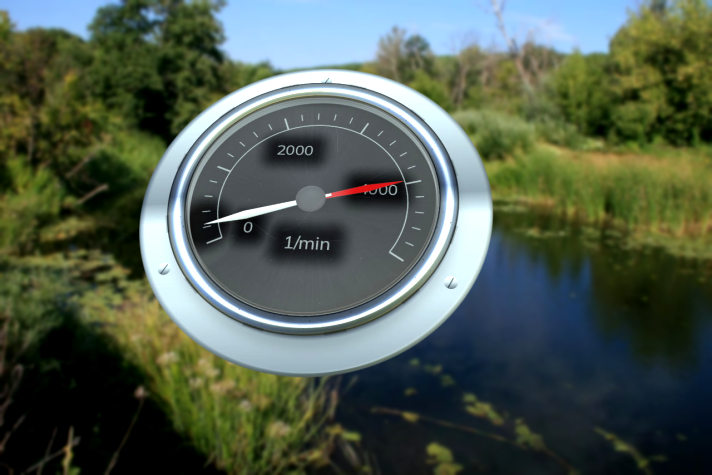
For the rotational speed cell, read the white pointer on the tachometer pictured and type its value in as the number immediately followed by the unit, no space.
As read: 200rpm
